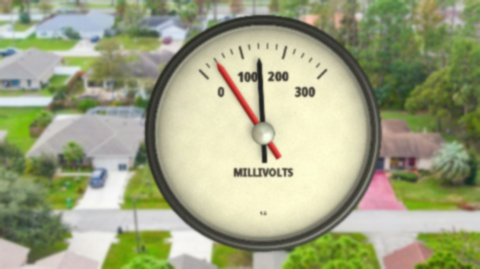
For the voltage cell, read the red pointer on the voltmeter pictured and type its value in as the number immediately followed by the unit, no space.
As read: 40mV
